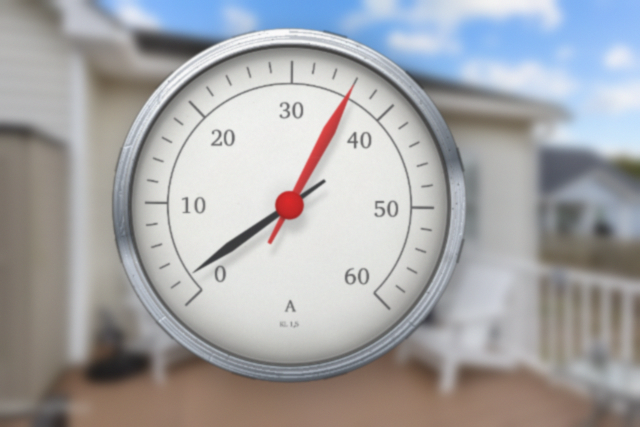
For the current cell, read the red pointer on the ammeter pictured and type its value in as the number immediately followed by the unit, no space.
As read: 36A
